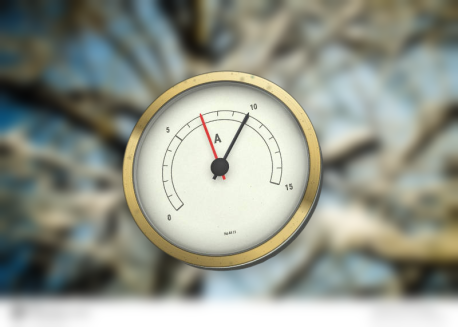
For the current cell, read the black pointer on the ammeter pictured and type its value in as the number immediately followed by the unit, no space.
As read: 10A
